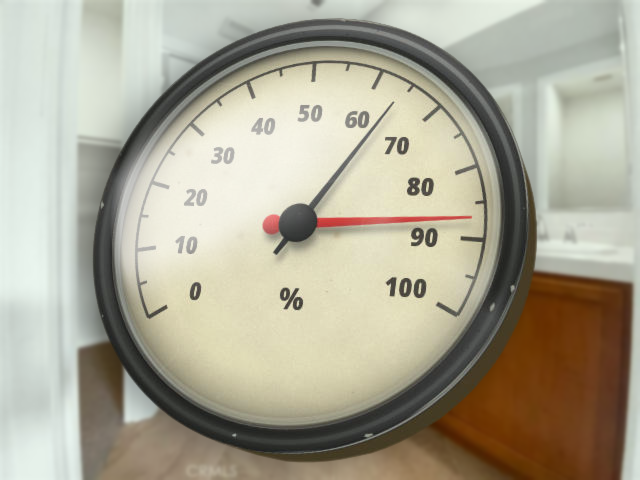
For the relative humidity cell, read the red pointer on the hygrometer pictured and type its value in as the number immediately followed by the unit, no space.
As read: 87.5%
